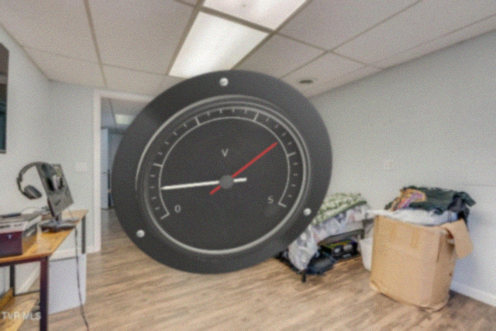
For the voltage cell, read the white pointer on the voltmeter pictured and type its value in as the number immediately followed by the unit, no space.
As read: 0.6V
